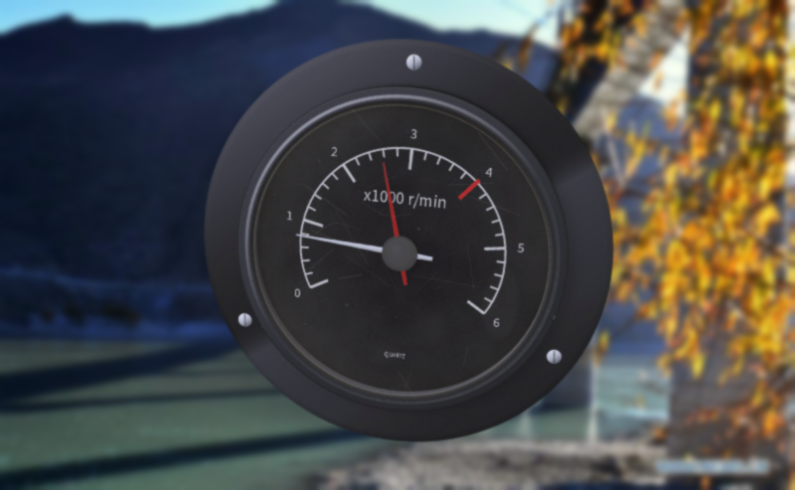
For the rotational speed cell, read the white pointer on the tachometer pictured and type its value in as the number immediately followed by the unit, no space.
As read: 800rpm
